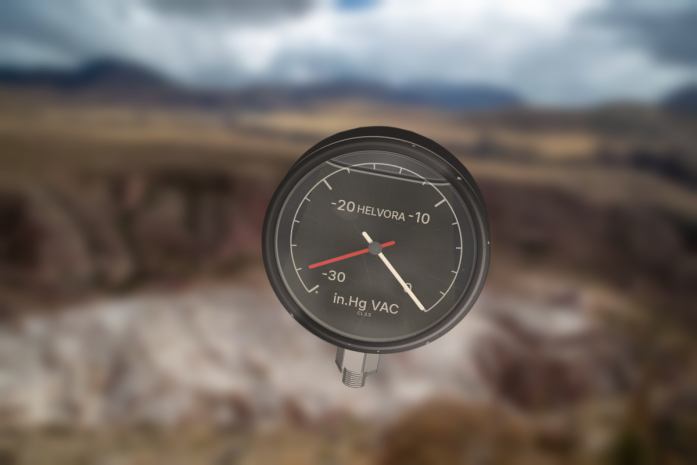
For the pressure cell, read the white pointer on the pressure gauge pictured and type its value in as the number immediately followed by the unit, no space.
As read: 0inHg
